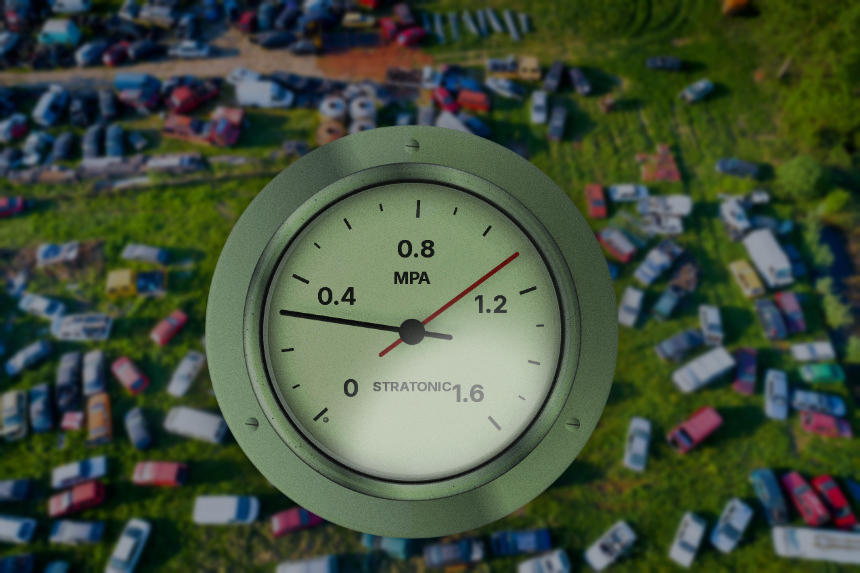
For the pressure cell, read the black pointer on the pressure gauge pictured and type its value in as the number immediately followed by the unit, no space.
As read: 0.3MPa
